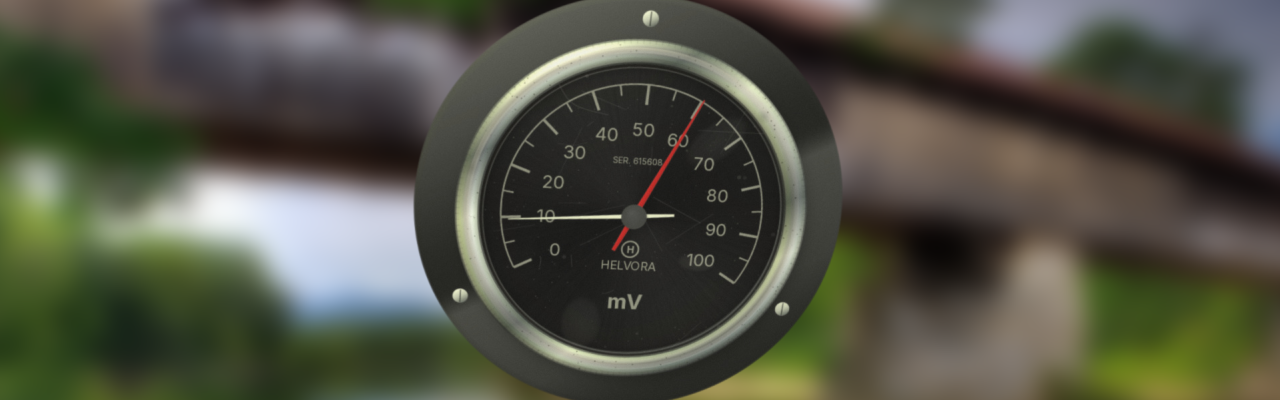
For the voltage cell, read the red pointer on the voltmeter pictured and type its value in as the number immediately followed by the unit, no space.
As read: 60mV
